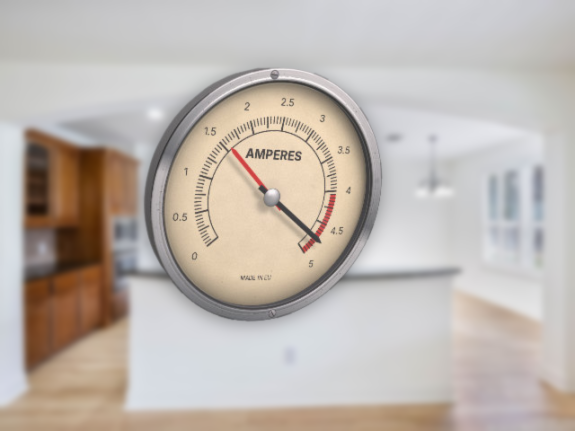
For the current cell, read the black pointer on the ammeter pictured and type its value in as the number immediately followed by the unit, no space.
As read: 4.75A
